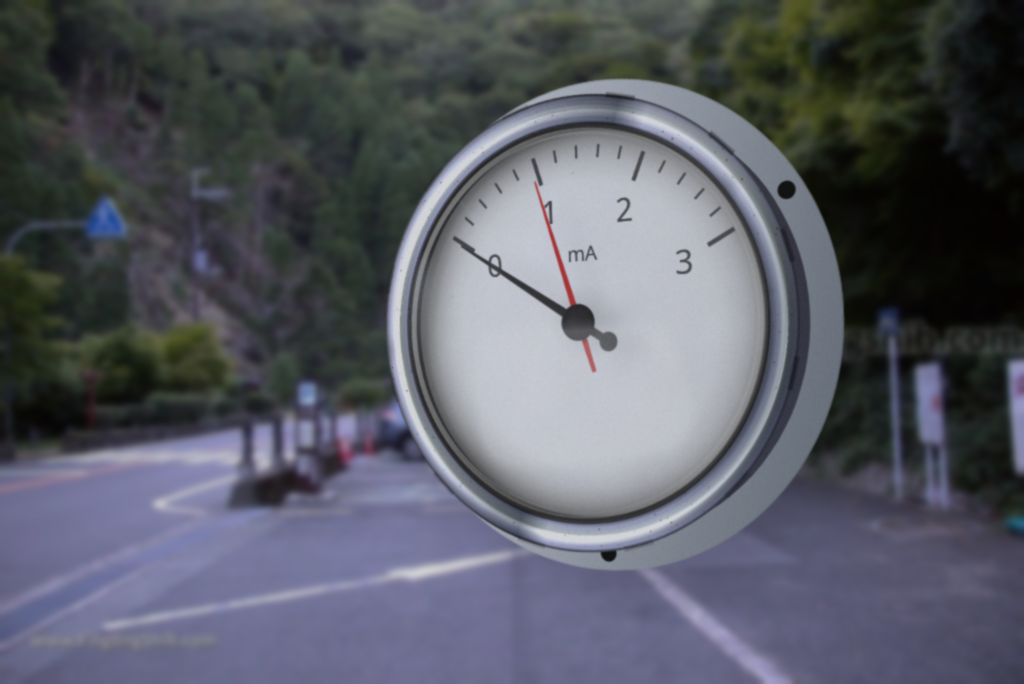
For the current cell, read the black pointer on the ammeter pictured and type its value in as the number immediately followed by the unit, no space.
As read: 0mA
